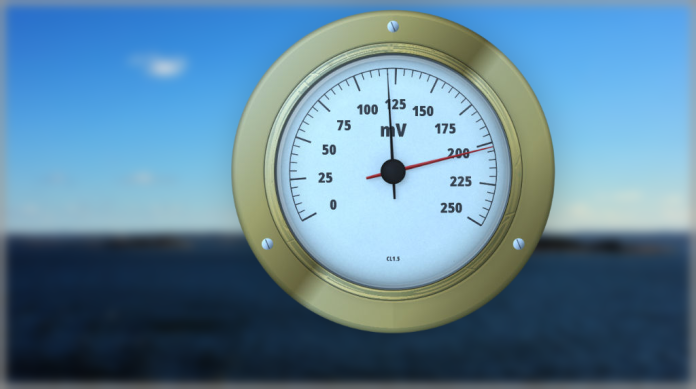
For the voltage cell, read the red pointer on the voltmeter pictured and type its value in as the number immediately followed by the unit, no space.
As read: 202.5mV
